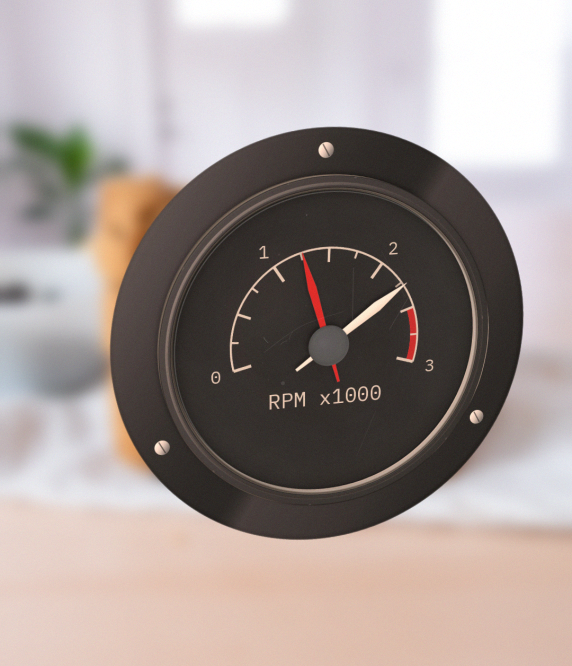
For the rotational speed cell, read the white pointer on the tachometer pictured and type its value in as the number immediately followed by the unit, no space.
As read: 2250rpm
